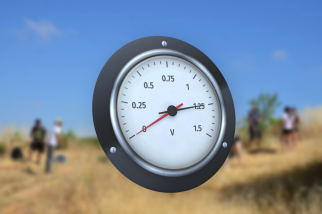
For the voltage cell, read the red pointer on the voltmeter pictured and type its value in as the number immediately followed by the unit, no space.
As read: 0V
